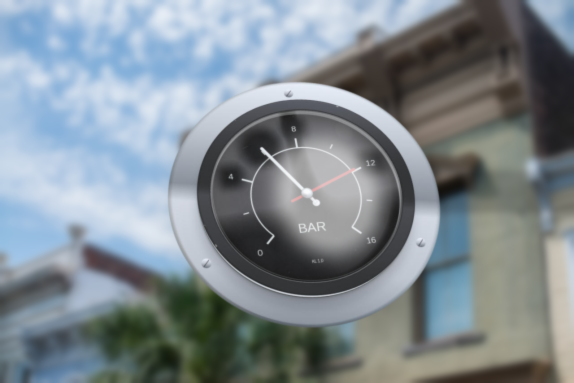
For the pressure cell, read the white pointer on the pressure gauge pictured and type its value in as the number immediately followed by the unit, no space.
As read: 6bar
